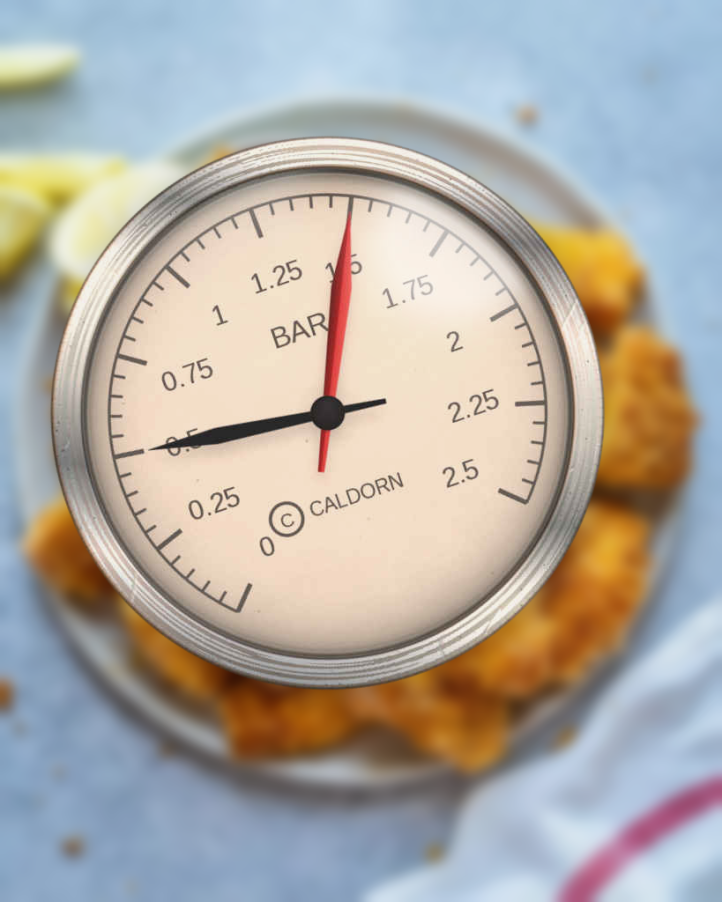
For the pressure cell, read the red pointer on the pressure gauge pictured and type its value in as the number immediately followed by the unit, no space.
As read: 1.5bar
